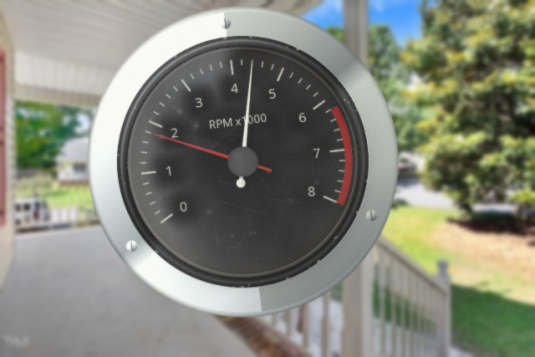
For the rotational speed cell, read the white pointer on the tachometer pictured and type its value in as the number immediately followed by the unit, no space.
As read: 4400rpm
